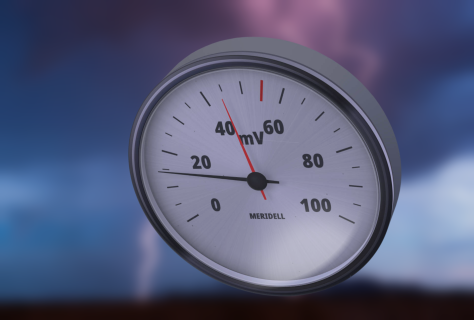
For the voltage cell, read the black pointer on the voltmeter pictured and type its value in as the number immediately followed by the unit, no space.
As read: 15mV
